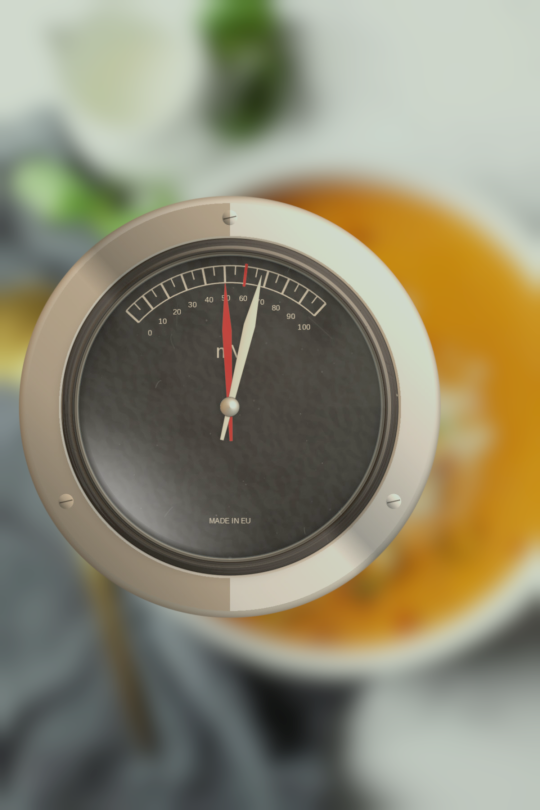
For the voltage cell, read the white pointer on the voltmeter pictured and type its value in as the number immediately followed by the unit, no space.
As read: 67.5mV
